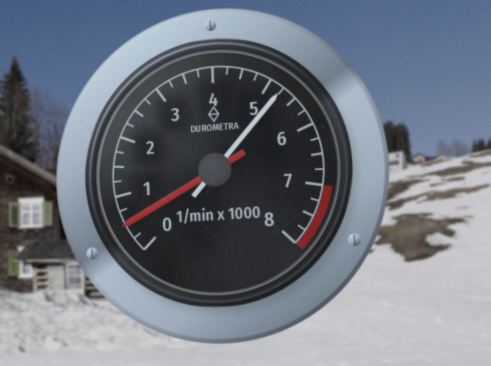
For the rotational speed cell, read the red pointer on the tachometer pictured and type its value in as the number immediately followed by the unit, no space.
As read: 500rpm
